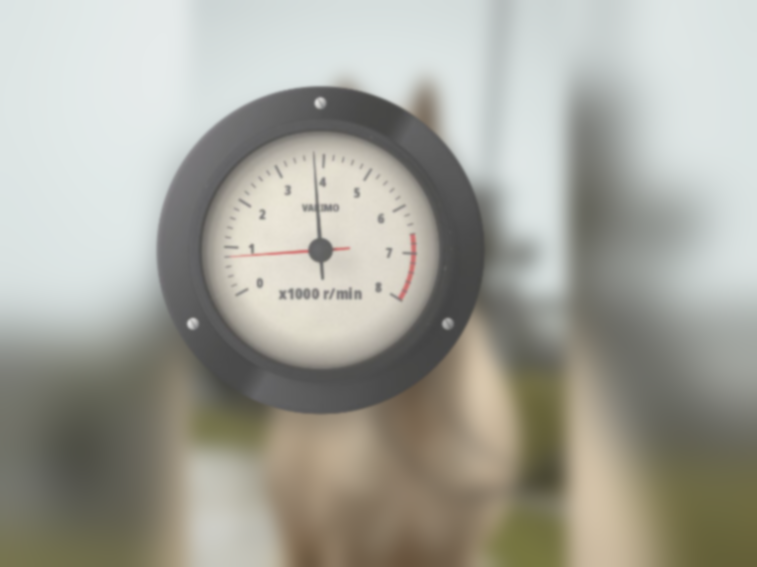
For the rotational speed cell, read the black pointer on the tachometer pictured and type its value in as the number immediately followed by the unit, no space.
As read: 3800rpm
